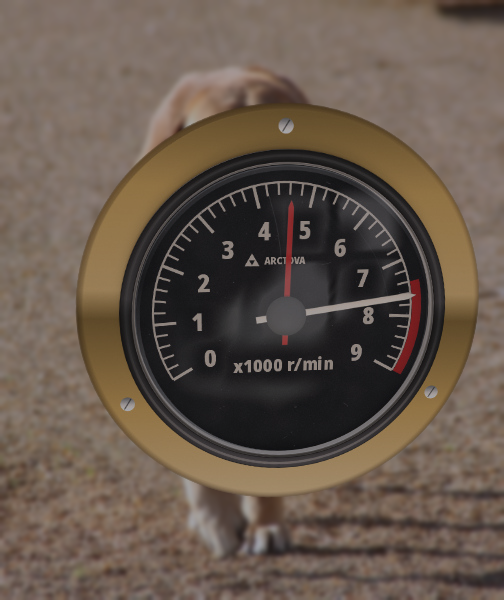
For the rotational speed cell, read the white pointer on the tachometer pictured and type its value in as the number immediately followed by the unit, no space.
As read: 7600rpm
